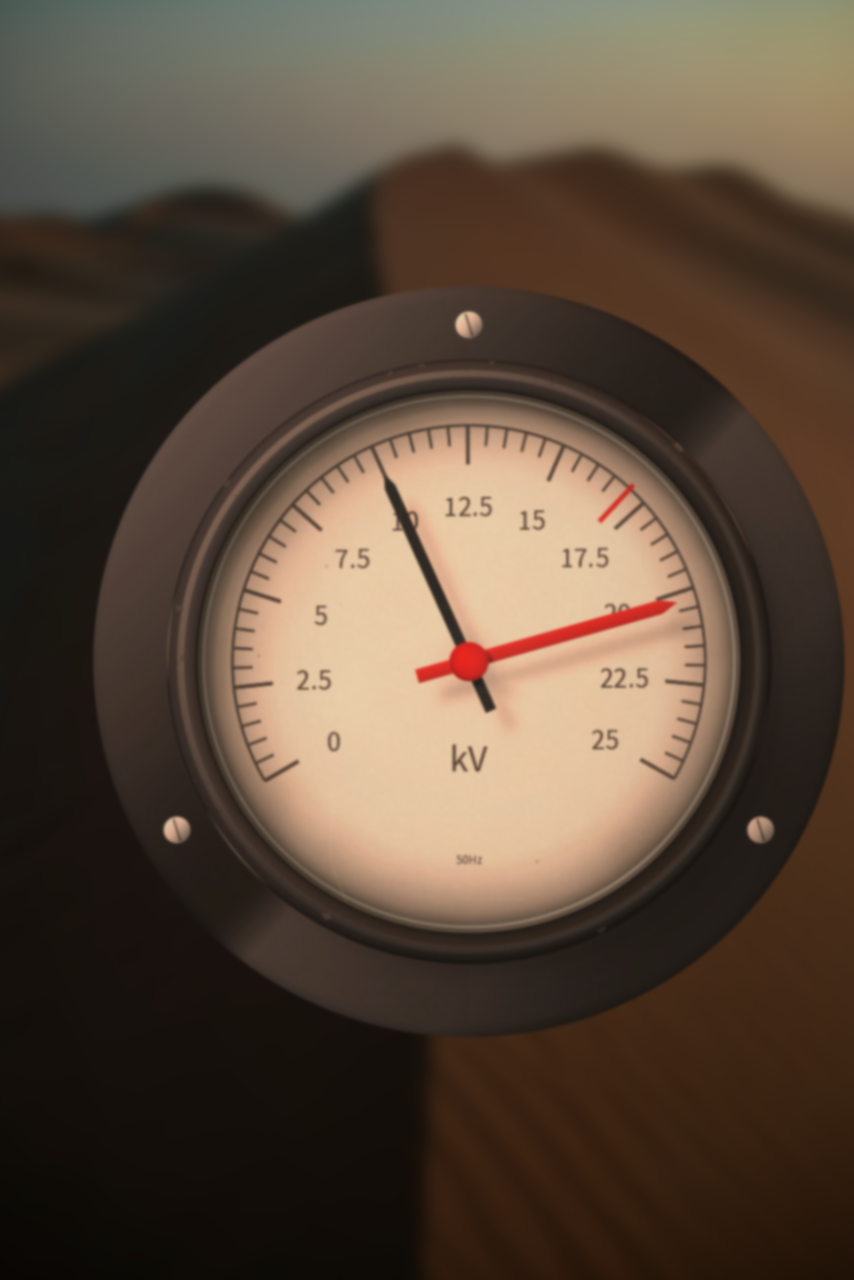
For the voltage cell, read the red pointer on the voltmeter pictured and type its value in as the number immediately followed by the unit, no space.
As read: 20.25kV
